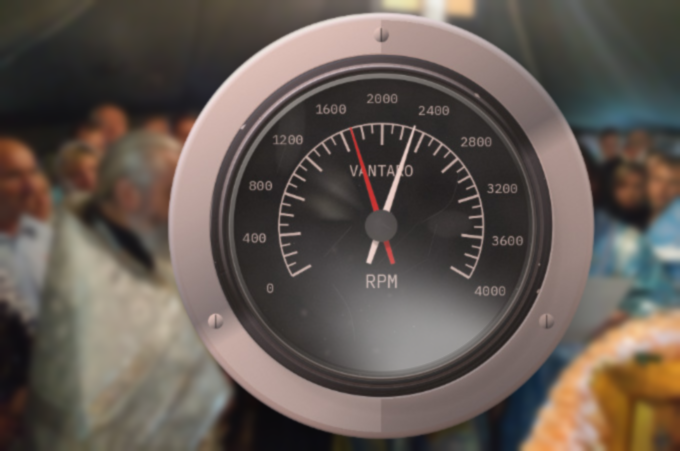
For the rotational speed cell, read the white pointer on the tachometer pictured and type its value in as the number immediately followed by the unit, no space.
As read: 2300rpm
